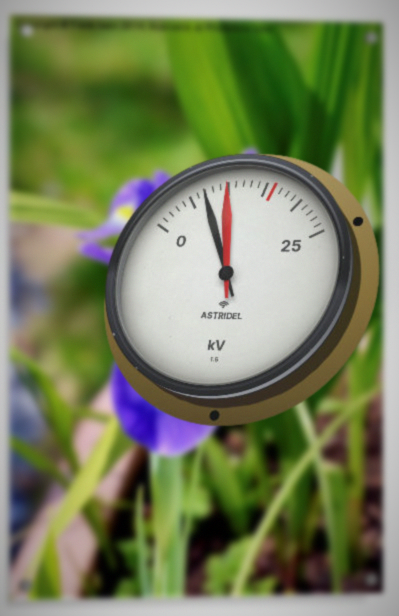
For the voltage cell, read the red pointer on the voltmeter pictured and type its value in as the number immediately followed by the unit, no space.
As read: 10kV
